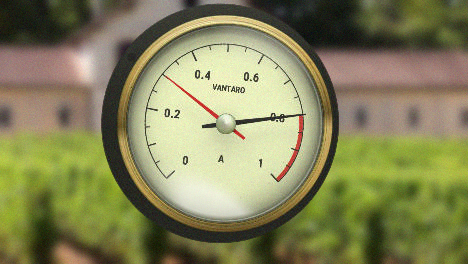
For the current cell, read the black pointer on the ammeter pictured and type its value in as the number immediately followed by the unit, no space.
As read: 0.8A
